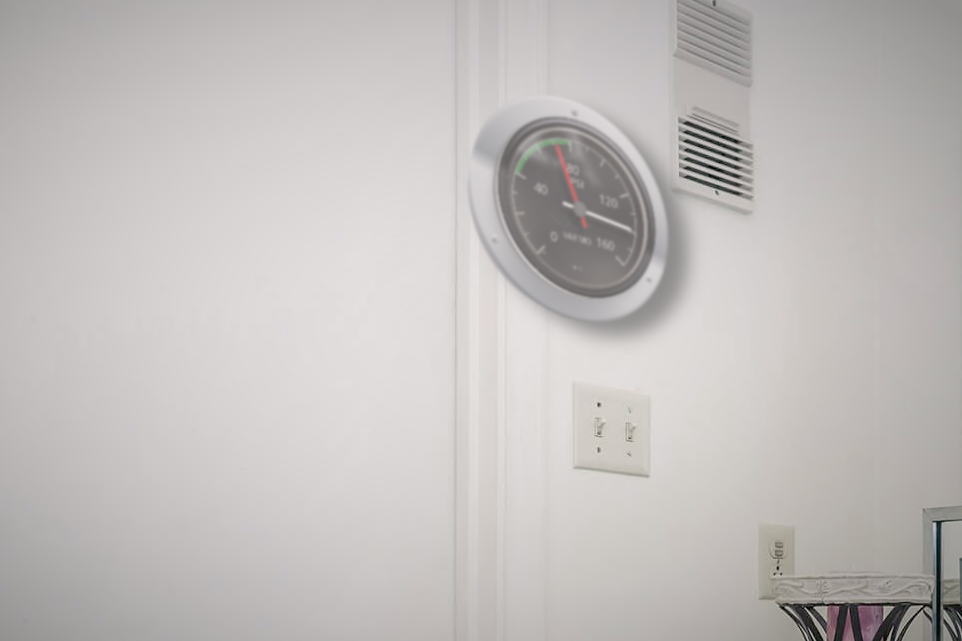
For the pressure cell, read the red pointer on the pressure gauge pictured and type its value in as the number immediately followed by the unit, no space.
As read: 70psi
